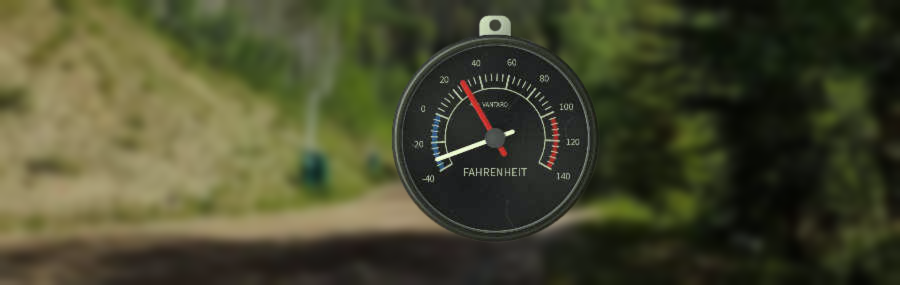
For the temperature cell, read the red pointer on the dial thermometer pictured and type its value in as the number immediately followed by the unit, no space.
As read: 28°F
